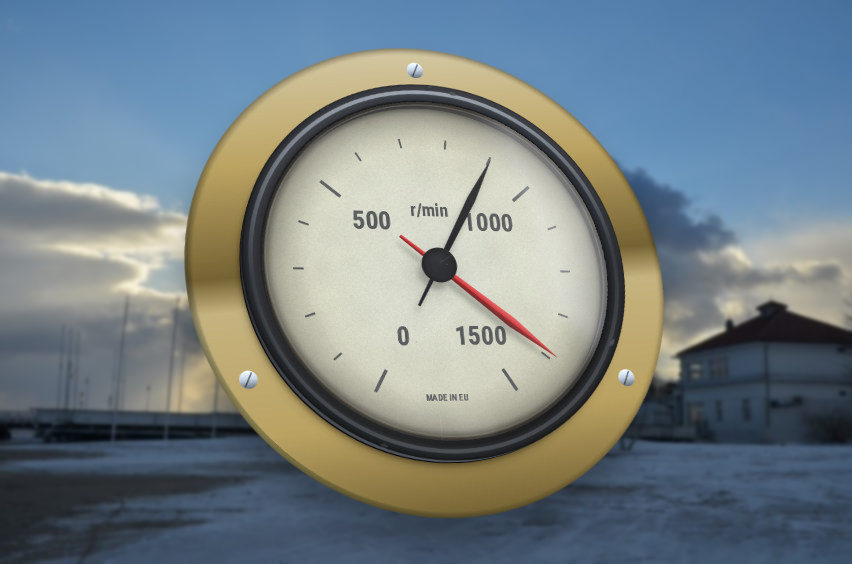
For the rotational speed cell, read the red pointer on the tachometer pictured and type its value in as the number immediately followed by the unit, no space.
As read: 1400rpm
